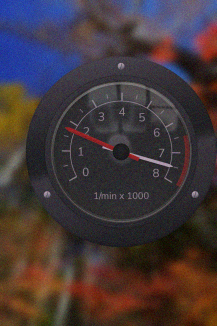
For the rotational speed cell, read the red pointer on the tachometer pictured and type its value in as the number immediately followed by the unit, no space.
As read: 1750rpm
